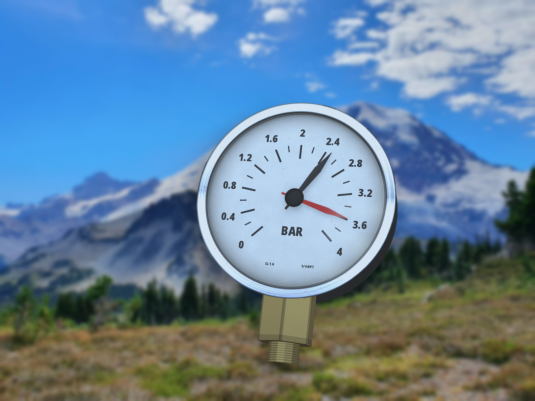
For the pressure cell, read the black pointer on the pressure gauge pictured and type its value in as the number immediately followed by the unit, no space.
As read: 2.5bar
